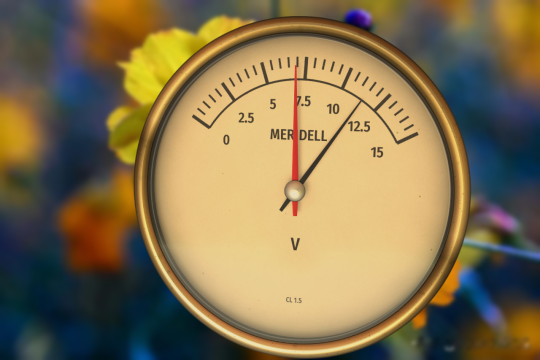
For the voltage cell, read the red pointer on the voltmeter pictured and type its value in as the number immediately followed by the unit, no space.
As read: 7V
